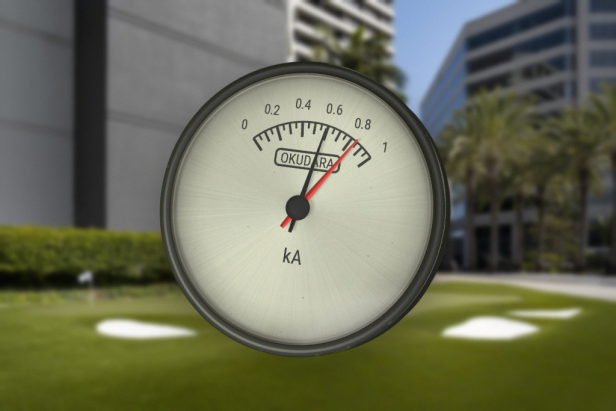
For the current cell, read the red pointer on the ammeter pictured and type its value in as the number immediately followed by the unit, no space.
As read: 0.85kA
